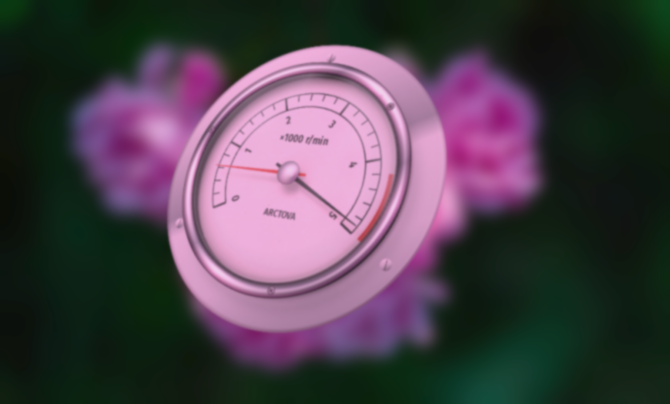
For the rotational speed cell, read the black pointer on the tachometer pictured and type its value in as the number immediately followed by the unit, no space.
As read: 4900rpm
